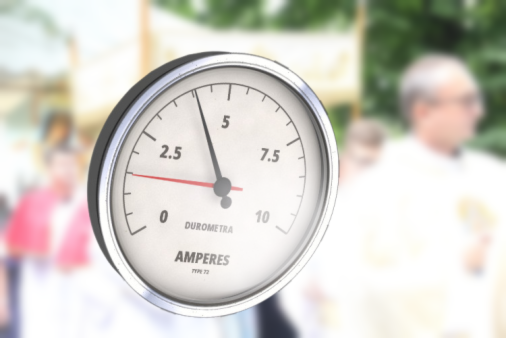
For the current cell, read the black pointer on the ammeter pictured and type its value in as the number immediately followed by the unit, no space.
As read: 4A
